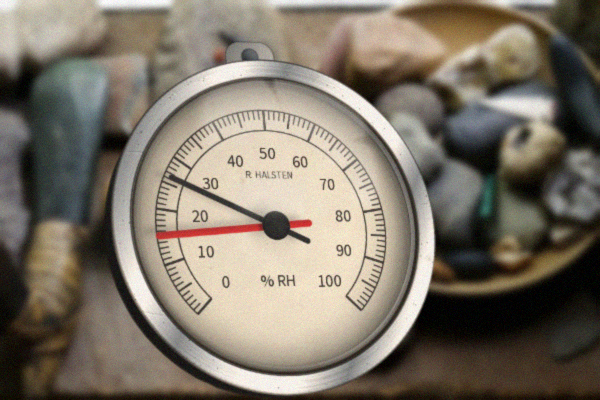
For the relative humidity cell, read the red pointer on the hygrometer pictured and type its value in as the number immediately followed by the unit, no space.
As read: 15%
